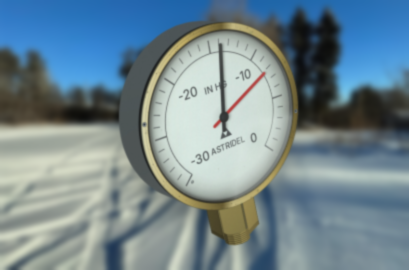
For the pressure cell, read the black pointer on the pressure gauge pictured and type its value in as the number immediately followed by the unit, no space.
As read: -14inHg
